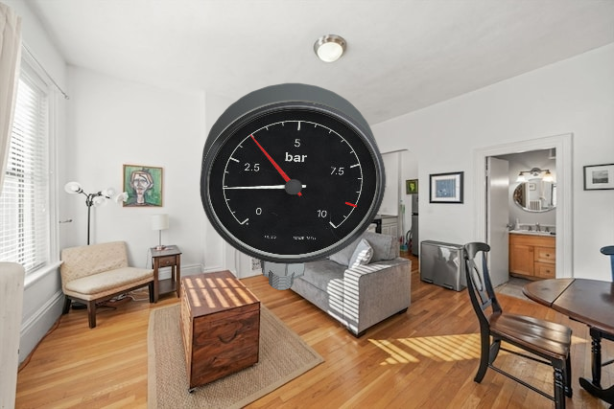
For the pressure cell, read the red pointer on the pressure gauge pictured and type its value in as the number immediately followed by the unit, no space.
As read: 3.5bar
